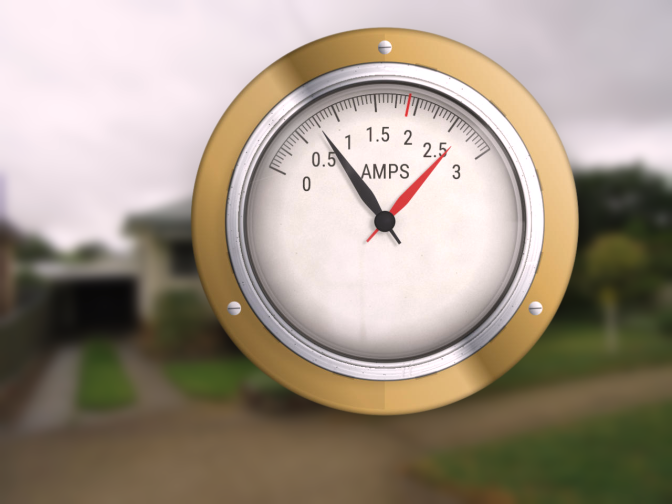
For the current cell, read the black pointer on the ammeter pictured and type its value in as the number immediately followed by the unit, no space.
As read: 0.75A
